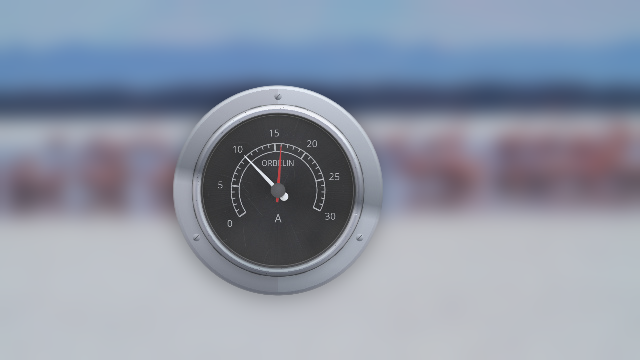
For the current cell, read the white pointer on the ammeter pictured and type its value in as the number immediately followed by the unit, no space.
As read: 10A
